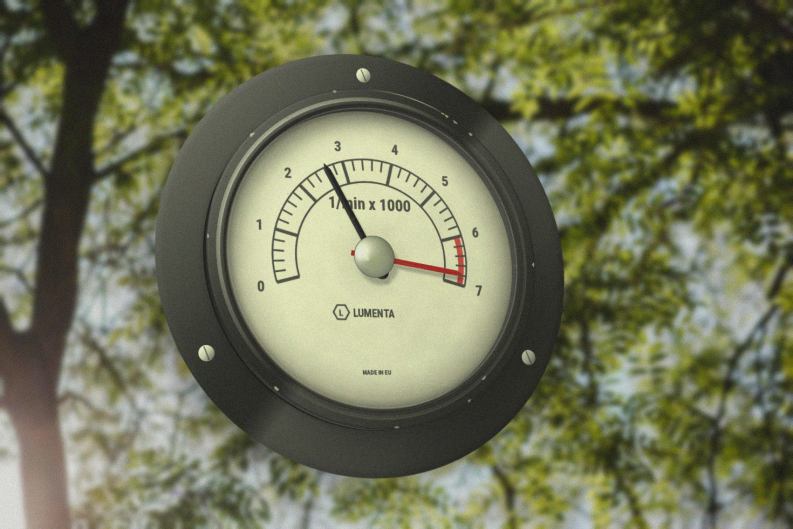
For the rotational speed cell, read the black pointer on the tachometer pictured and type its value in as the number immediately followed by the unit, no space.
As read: 2600rpm
